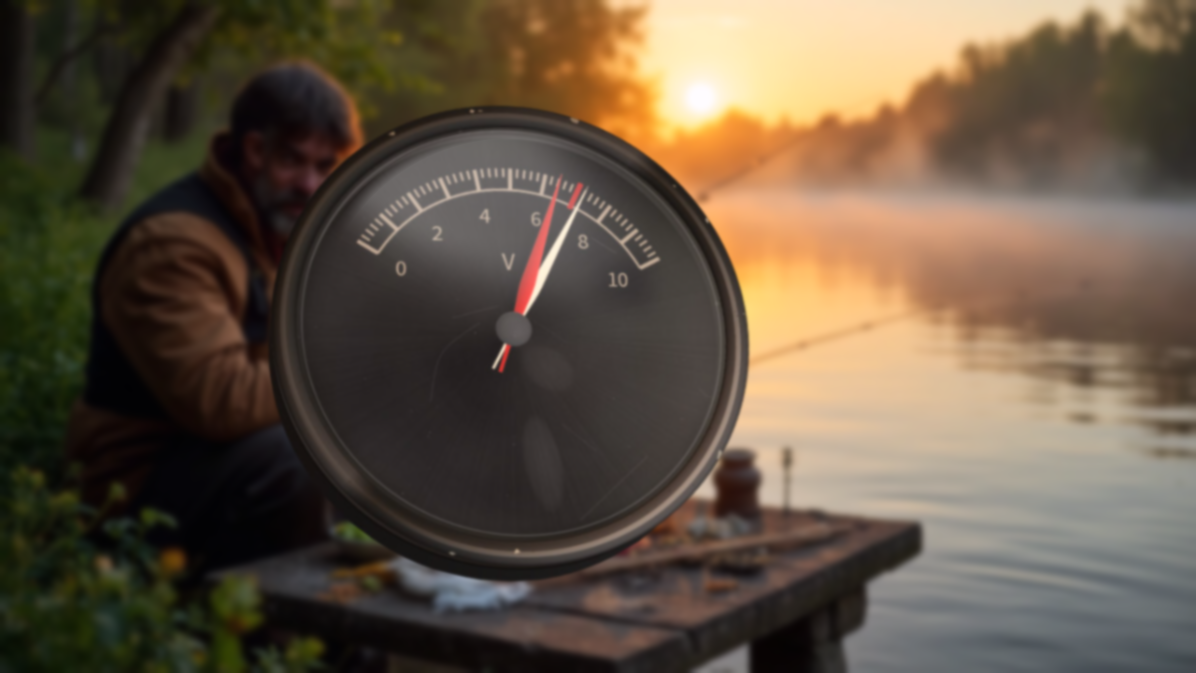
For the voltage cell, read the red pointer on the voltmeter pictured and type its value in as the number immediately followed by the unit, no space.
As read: 6.4V
